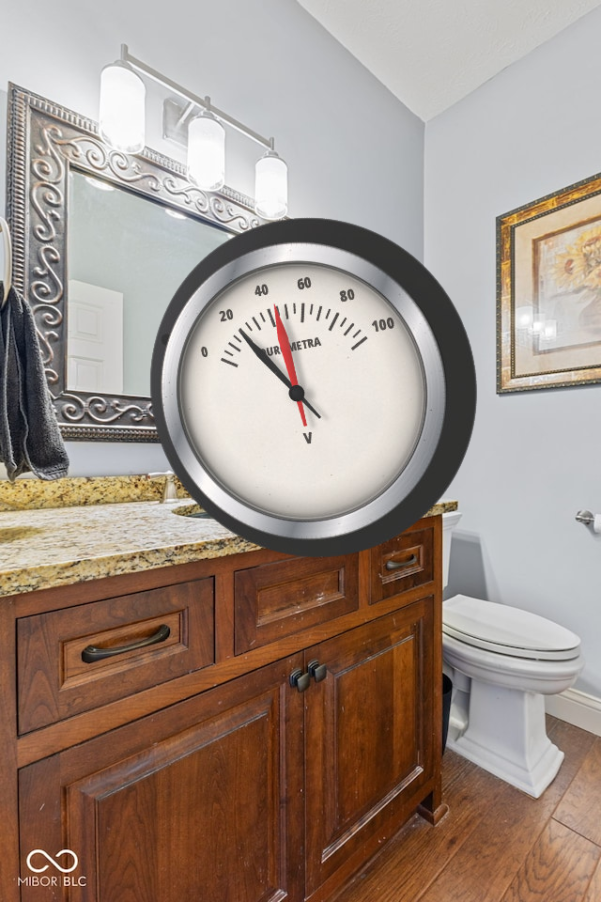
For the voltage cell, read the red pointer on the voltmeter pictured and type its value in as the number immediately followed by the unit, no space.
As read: 45V
